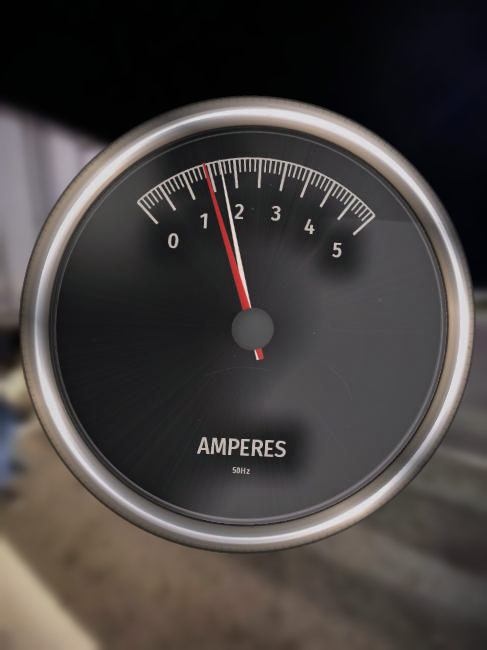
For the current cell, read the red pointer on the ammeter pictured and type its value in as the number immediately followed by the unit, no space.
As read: 1.4A
